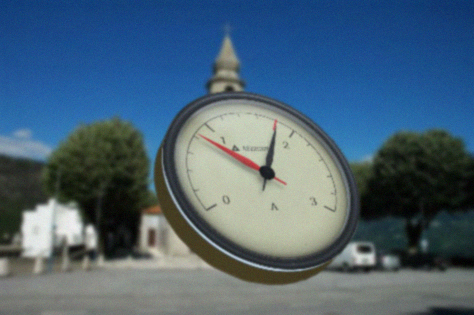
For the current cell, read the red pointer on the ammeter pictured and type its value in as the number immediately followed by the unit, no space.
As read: 0.8A
